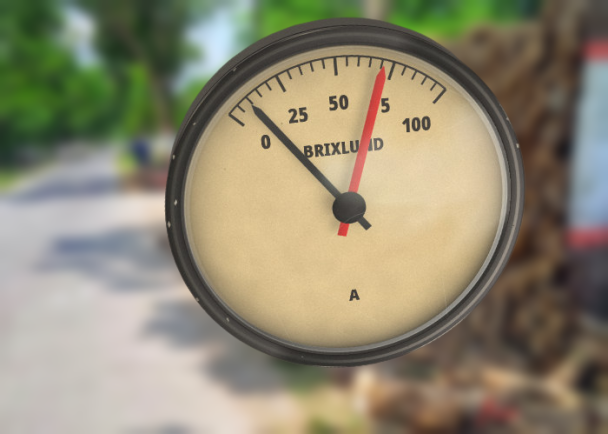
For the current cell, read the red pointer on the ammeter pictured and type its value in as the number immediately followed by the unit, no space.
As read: 70A
